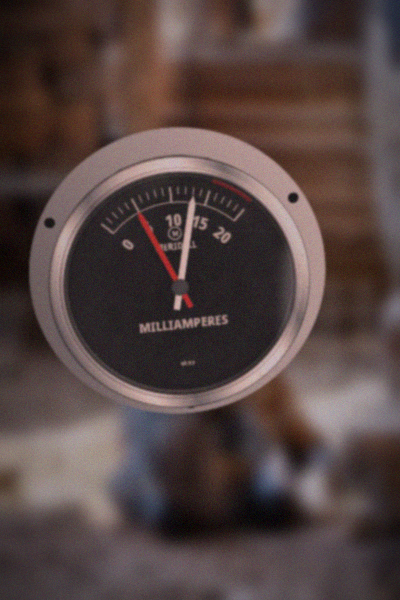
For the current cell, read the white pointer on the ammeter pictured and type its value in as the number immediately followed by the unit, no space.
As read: 13mA
